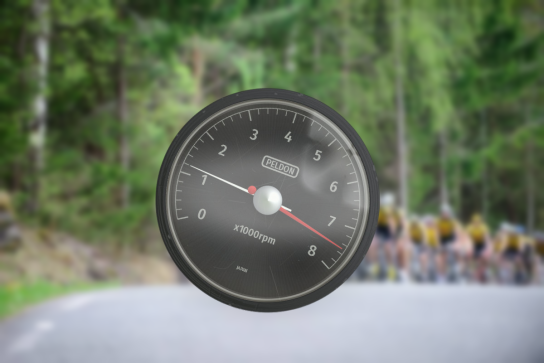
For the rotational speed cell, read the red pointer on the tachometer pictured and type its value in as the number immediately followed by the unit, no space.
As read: 7500rpm
